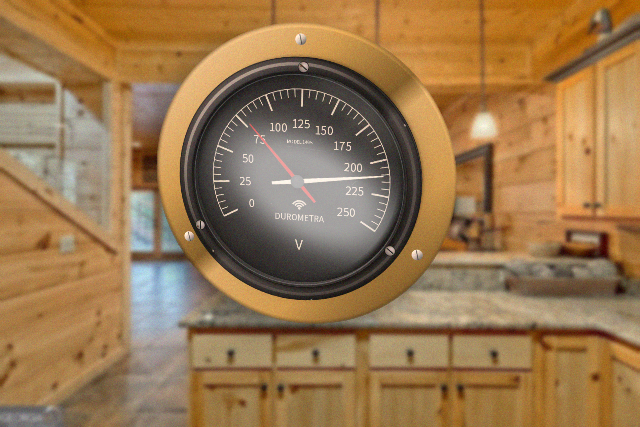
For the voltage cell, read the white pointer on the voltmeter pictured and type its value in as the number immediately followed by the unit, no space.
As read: 210V
